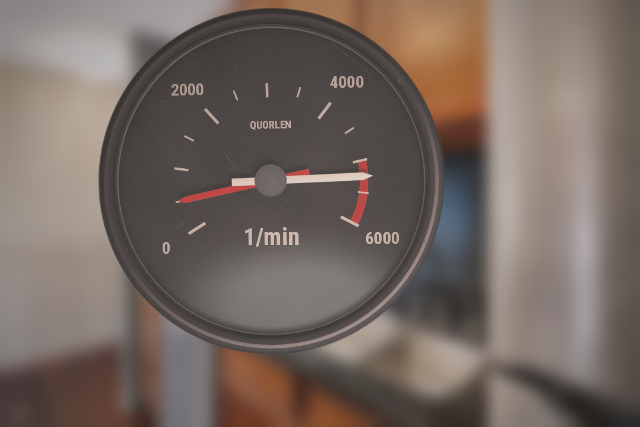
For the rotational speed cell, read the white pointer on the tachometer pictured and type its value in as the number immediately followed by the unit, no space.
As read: 5250rpm
